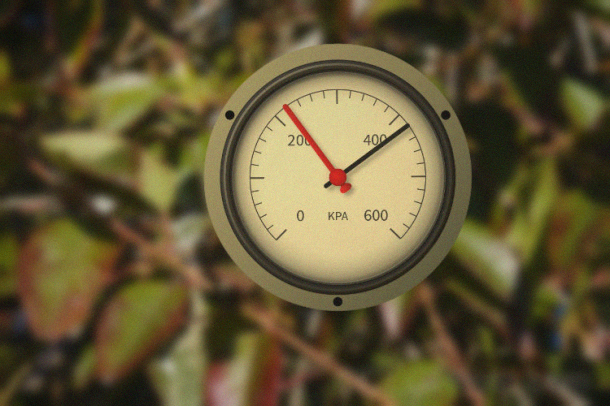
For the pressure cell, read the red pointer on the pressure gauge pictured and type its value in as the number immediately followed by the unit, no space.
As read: 220kPa
